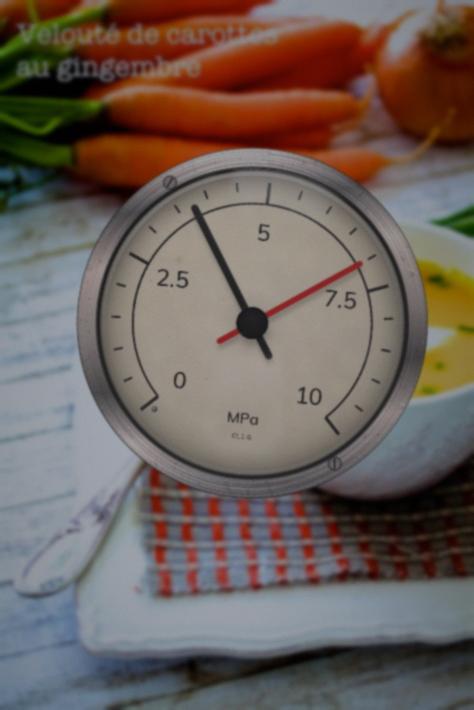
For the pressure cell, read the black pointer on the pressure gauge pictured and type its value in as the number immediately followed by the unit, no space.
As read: 3.75MPa
